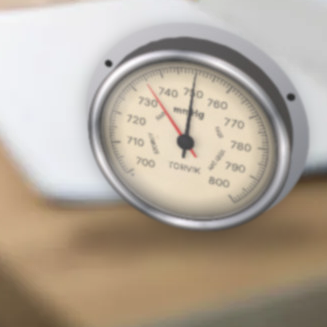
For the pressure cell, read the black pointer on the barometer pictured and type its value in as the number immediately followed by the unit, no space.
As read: 750mmHg
